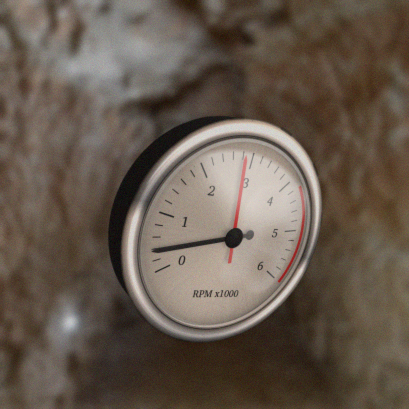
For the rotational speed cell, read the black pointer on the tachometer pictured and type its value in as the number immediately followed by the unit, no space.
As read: 400rpm
